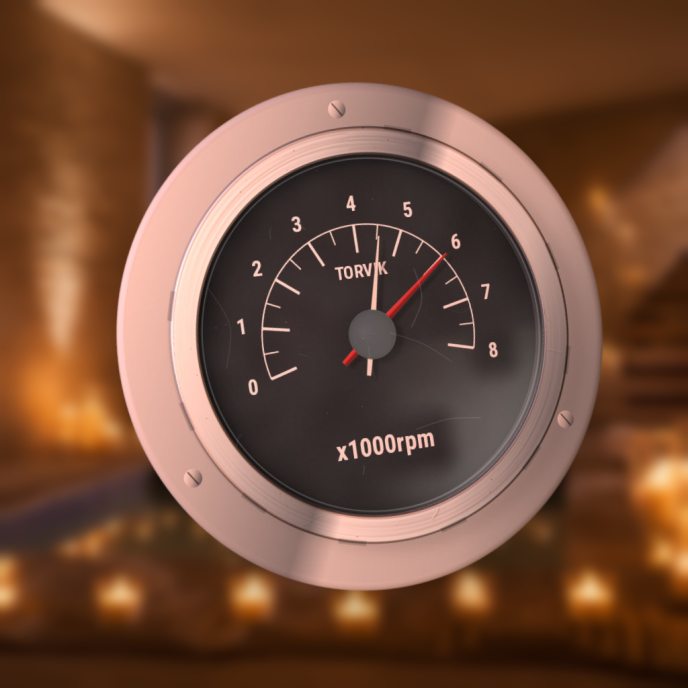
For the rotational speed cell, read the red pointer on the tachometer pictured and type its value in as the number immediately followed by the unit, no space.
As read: 6000rpm
